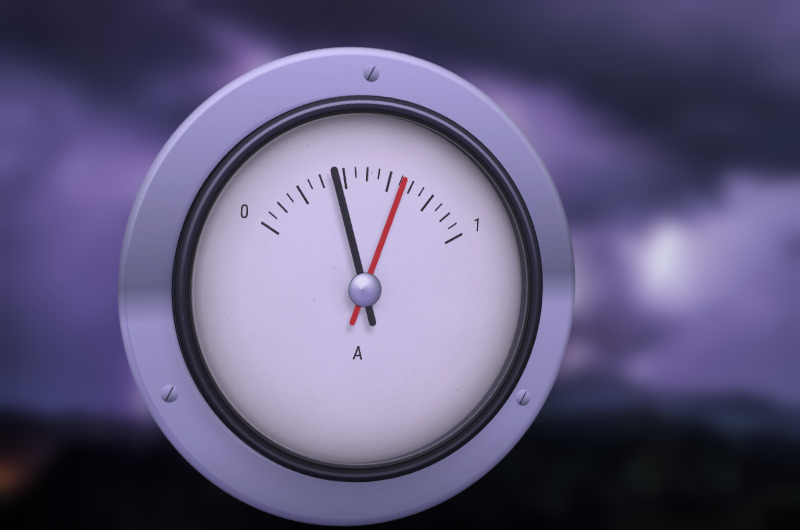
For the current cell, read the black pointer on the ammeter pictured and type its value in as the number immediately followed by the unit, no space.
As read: 0.35A
